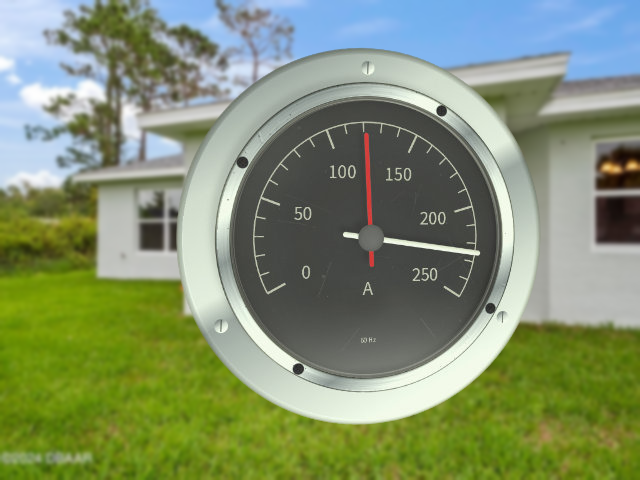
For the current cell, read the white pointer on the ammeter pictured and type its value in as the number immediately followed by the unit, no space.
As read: 225A
